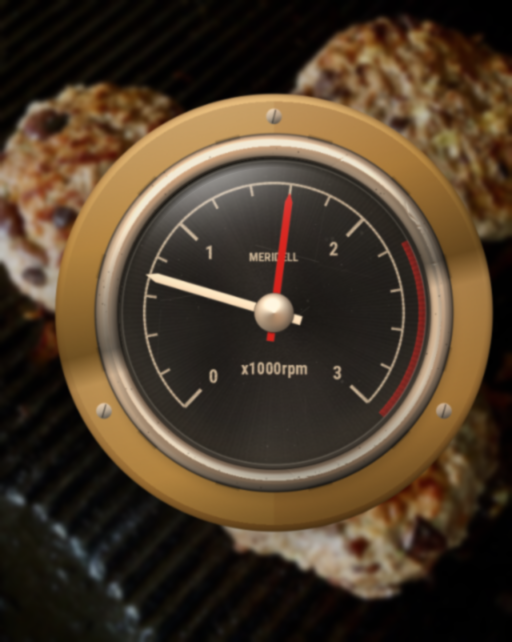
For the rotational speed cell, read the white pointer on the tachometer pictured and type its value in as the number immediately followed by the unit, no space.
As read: 700rpm
